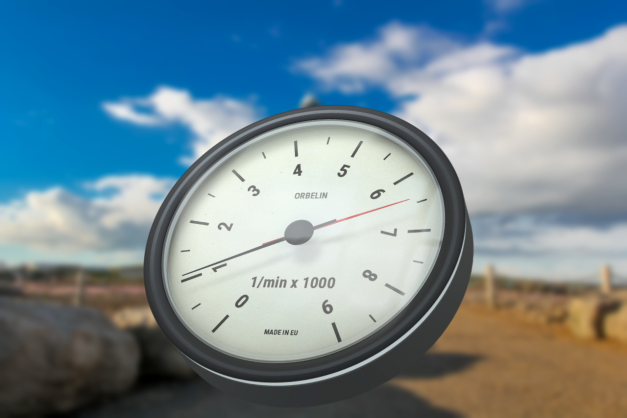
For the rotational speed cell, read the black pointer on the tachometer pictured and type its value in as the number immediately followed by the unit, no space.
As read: 1000rpm
